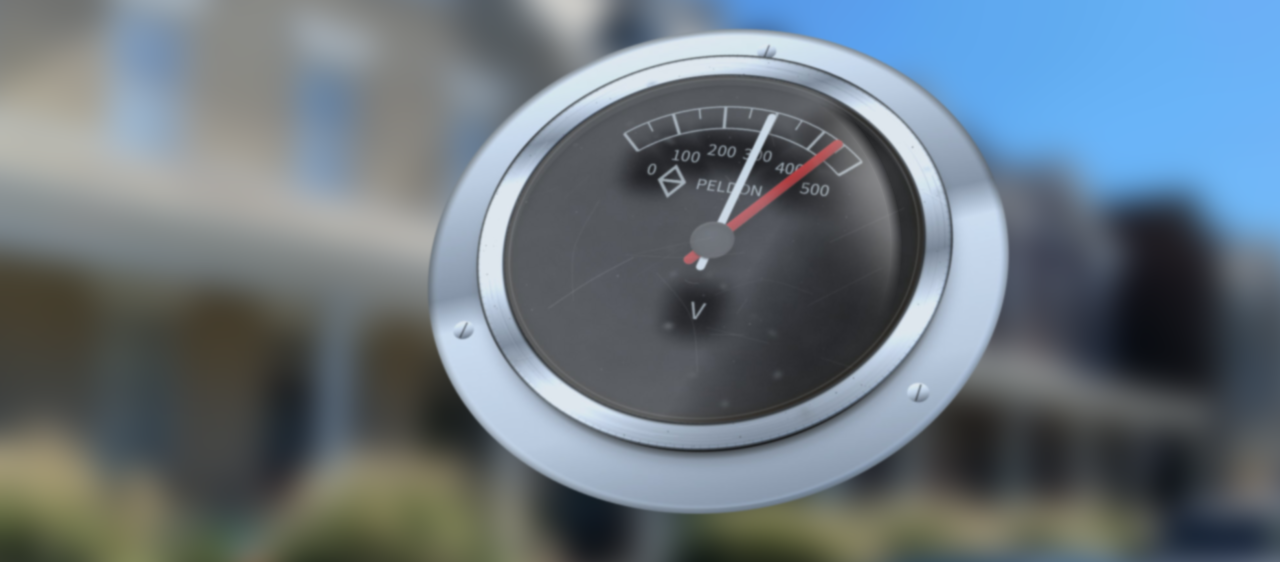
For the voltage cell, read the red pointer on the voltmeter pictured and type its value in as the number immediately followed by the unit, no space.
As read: 450V
